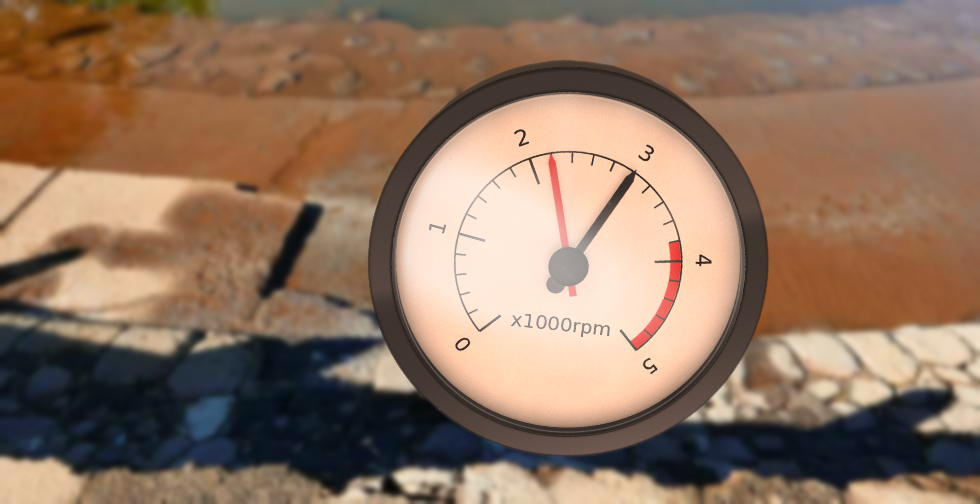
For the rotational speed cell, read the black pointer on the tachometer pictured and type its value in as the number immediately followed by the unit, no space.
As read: 3000rpm
